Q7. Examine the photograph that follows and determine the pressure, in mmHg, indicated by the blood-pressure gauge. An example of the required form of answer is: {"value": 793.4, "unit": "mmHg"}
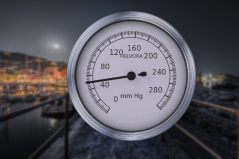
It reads {"value": 50, "unit": "mmHg"}
